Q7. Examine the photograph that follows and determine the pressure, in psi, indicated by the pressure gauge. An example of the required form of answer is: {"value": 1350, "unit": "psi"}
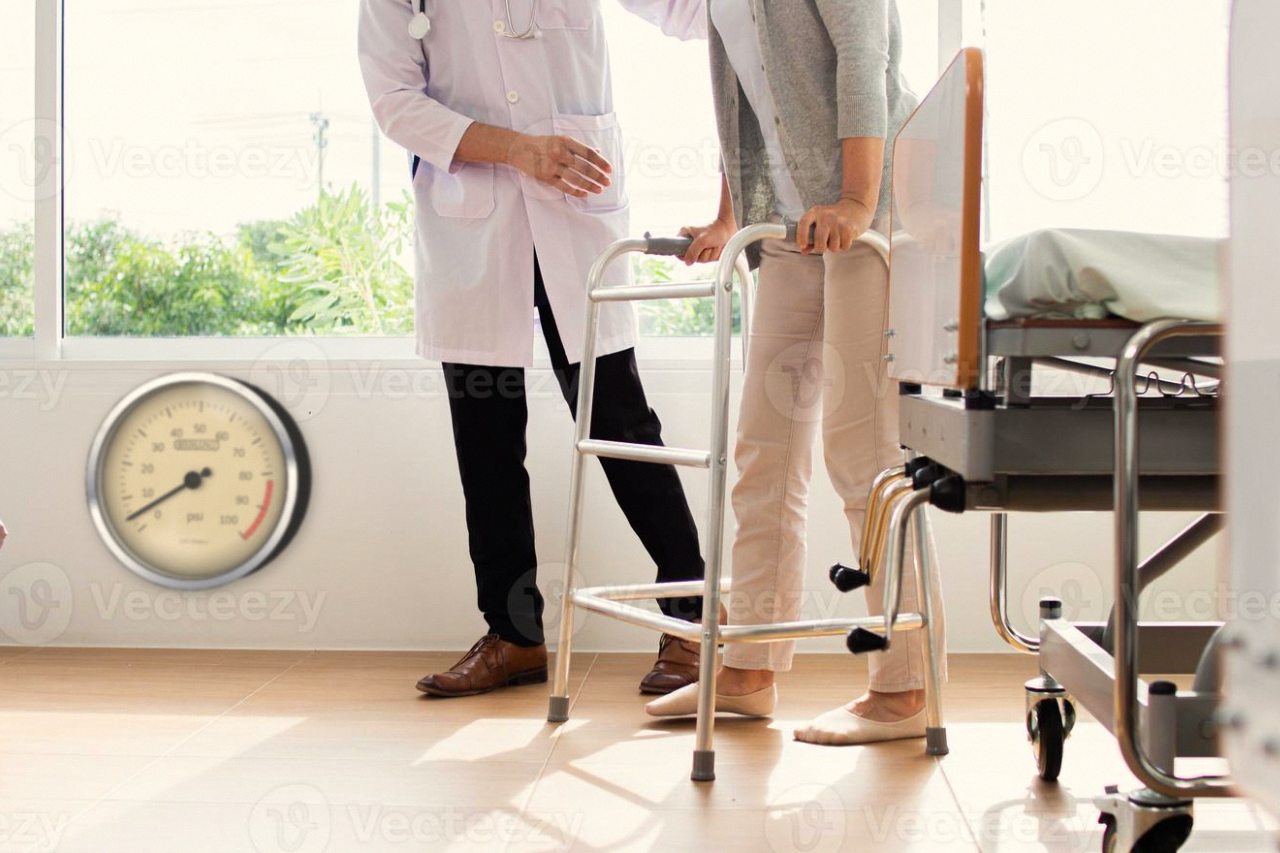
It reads {"value": 4, "unit": "psi"}
